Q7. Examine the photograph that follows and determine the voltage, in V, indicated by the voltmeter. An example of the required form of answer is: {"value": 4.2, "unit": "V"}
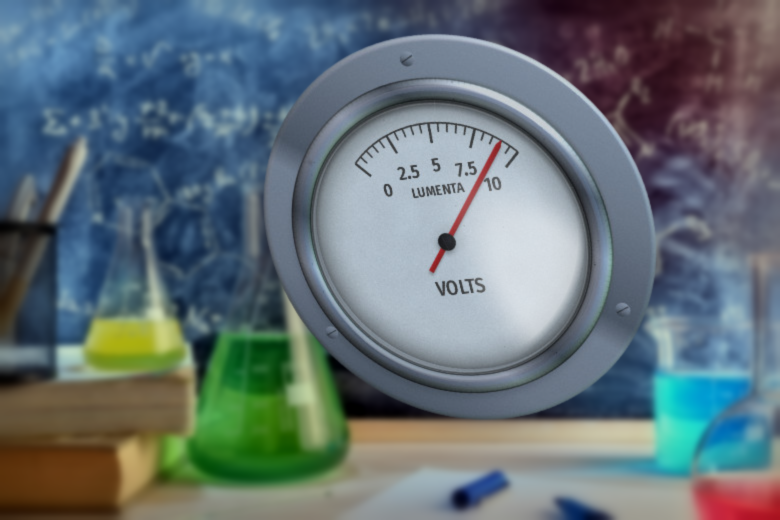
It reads {"value": 9, "unit": "V"}
